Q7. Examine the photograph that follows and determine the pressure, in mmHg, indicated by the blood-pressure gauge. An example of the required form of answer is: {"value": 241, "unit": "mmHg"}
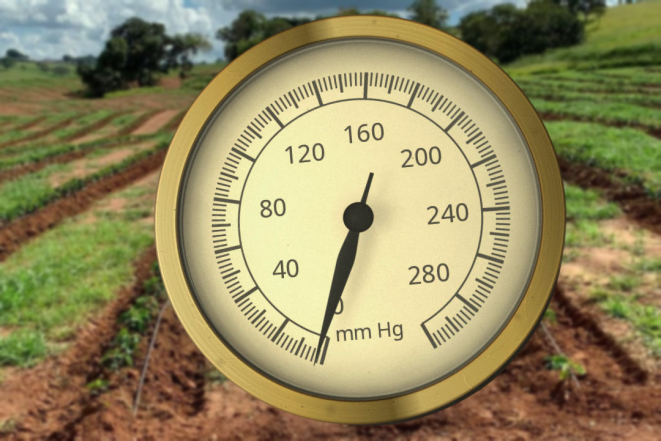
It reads {"value": 2, "unit": "mmHg"}
